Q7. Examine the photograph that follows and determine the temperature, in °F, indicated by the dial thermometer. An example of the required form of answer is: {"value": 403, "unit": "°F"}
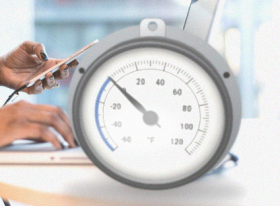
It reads {"value": 0, "unit": "°F"}
